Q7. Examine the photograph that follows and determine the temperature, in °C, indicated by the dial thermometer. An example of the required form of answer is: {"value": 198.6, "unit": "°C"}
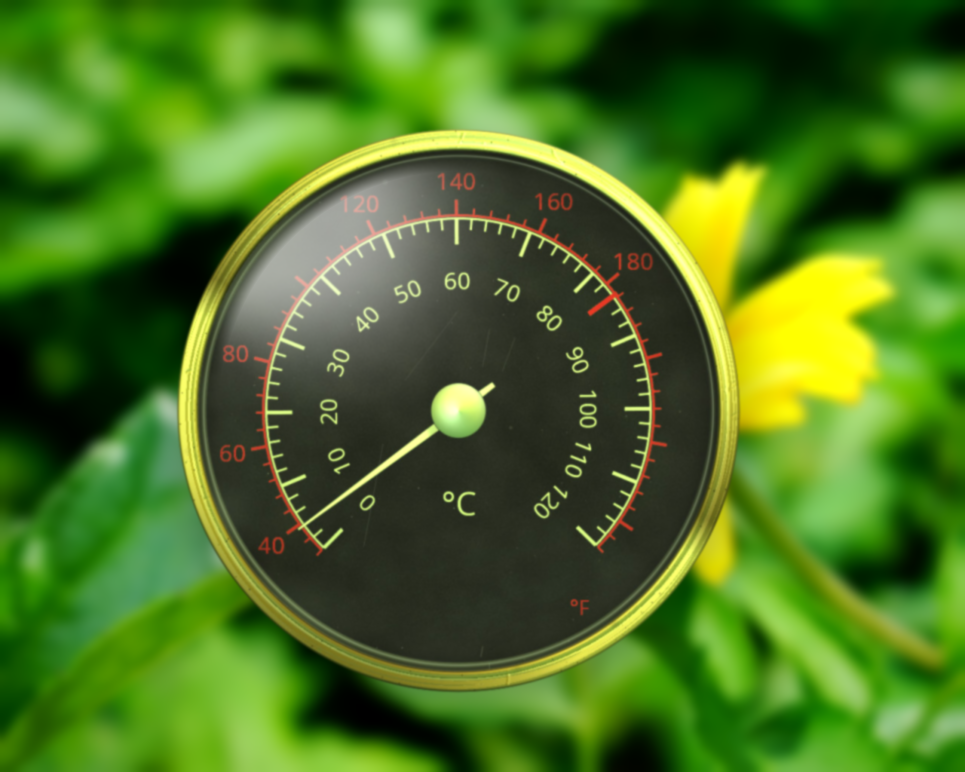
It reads {"value": 4, "unit": "°C"}
